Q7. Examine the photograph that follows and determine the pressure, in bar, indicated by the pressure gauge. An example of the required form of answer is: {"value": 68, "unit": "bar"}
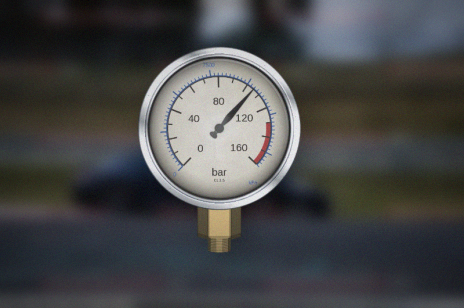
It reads {"value": 105, "unit": "bar"}
